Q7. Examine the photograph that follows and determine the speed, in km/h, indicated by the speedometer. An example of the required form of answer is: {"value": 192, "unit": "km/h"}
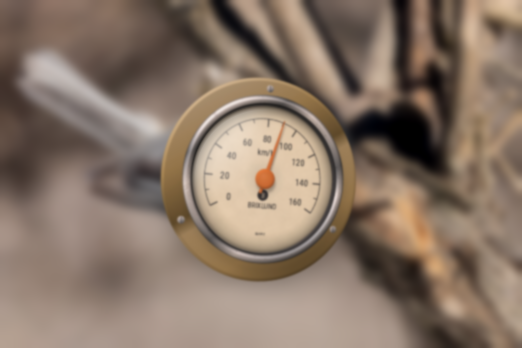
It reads {"value": 90, "unit": "km/h"}
